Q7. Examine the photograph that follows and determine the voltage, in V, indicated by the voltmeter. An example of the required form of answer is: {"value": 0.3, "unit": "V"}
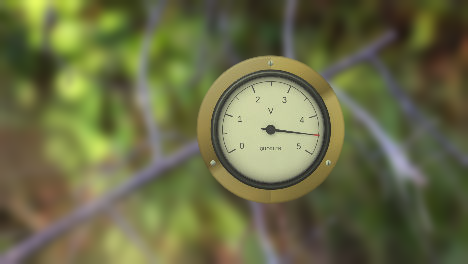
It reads {"value": 4.5, "unit": "V"}
